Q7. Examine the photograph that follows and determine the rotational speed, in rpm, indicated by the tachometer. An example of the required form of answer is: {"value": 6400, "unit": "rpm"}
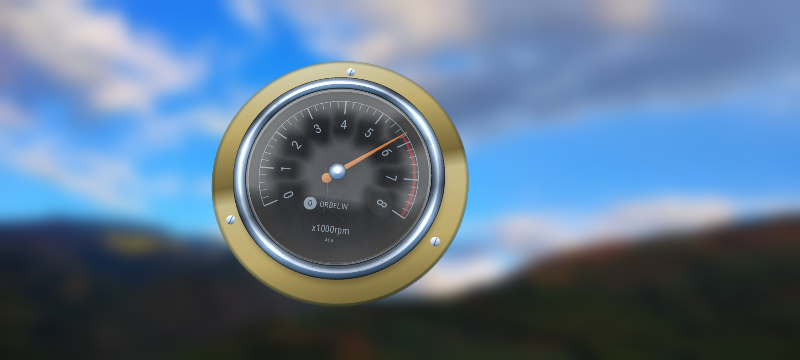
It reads {"value": 5800, "unit": "rpm"}
